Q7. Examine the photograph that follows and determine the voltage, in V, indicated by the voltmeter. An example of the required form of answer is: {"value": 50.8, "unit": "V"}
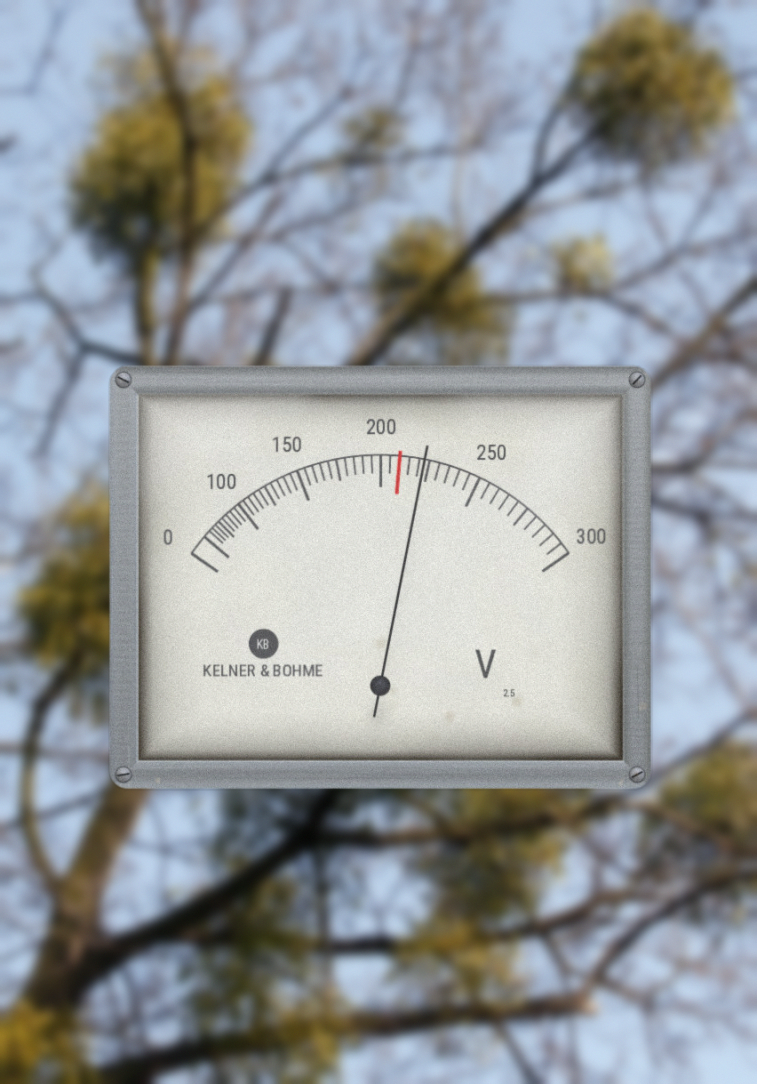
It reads {"value": 222.5, "unit": "V"}
